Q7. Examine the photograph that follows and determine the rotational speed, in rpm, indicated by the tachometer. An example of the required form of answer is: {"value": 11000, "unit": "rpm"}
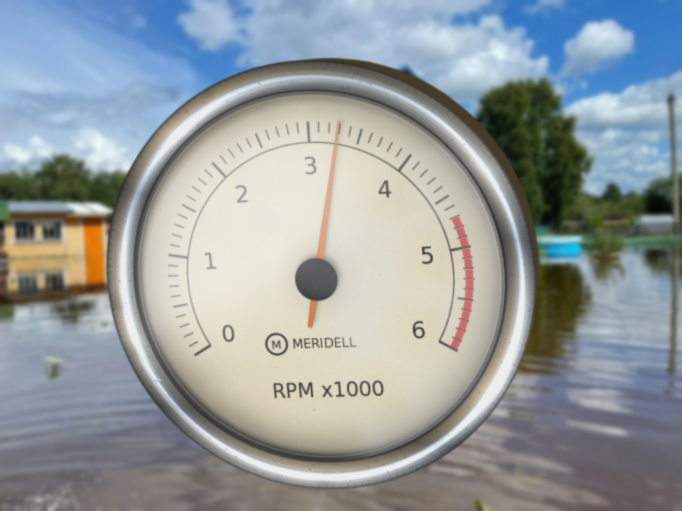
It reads {"value": 3300, "unit": "rpm"}
